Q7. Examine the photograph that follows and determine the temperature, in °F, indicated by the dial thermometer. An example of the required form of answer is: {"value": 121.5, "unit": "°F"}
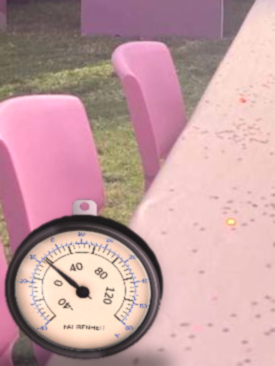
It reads {"value": 20, "unit": "°F"}
